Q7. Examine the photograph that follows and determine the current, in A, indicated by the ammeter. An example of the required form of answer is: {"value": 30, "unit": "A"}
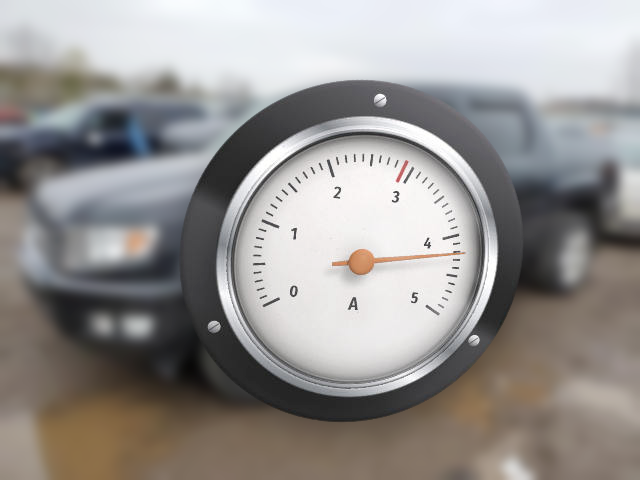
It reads {"value": 4.2, "unit": "A"}
